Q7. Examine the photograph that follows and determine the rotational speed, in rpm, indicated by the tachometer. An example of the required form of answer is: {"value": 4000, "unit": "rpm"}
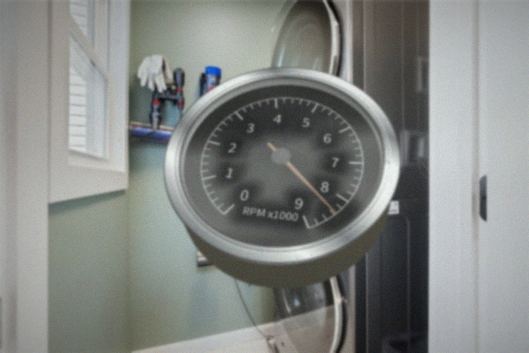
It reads {"value": 8400, "unit": "rpm"}
